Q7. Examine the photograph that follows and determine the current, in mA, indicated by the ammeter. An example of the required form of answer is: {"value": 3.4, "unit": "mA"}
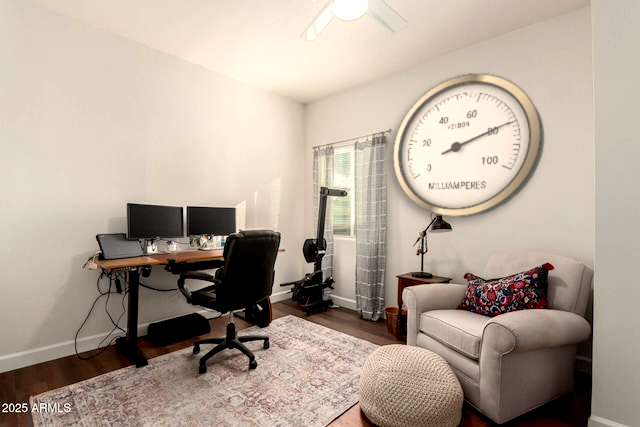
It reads {"value": 80, "unit": "mA"}
